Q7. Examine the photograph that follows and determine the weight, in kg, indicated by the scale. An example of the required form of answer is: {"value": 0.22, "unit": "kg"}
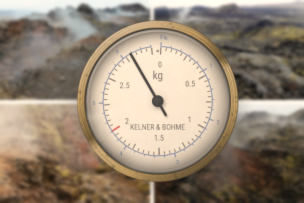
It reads {"value": 2.8, "unit": "kg"}
